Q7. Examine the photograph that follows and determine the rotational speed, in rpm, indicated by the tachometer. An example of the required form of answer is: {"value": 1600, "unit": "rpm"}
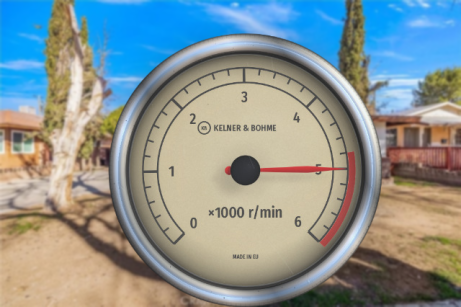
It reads {"value": 5000, "unit": "rpm"}
